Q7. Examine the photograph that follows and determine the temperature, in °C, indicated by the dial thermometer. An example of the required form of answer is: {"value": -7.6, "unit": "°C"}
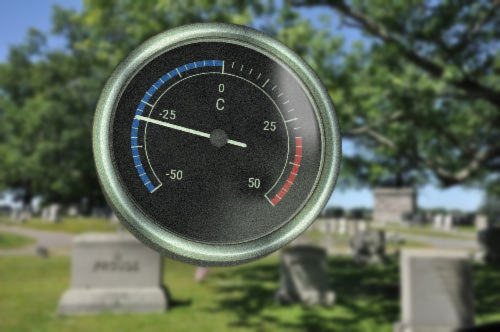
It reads {"value": -30, "unit": "°C"}
